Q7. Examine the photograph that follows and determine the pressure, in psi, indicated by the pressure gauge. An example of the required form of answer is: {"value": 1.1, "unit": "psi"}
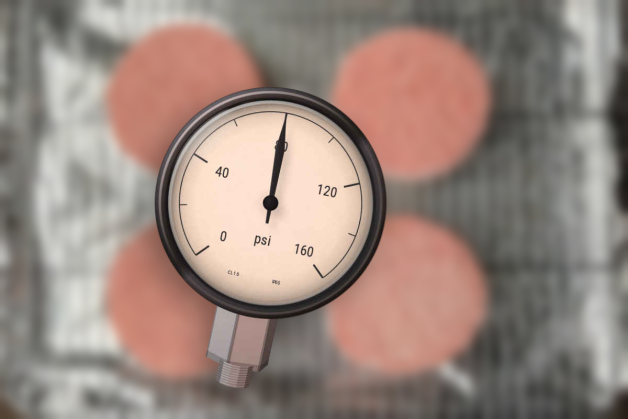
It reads {"value": 80, "unit": "psi"}
